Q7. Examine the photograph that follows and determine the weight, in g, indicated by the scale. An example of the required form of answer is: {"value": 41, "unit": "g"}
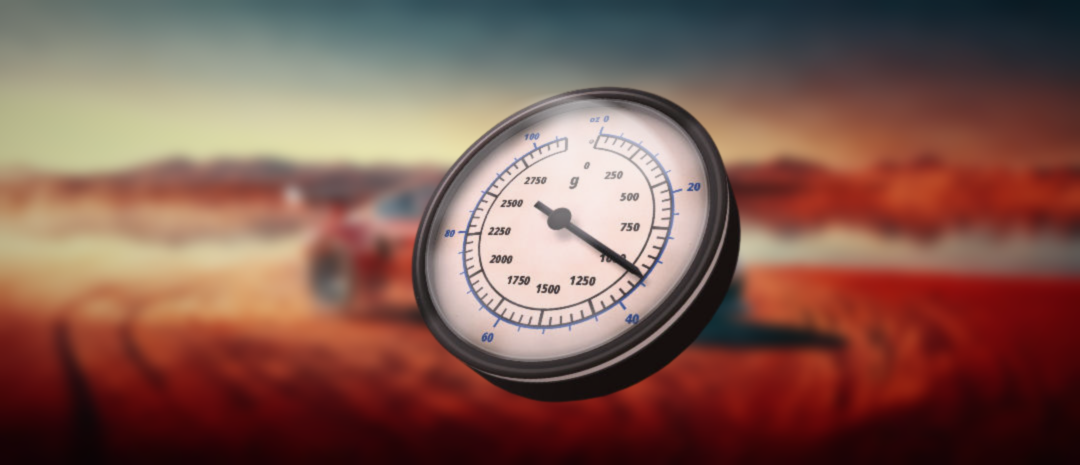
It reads {"value": 1000, "unit": "g"}
